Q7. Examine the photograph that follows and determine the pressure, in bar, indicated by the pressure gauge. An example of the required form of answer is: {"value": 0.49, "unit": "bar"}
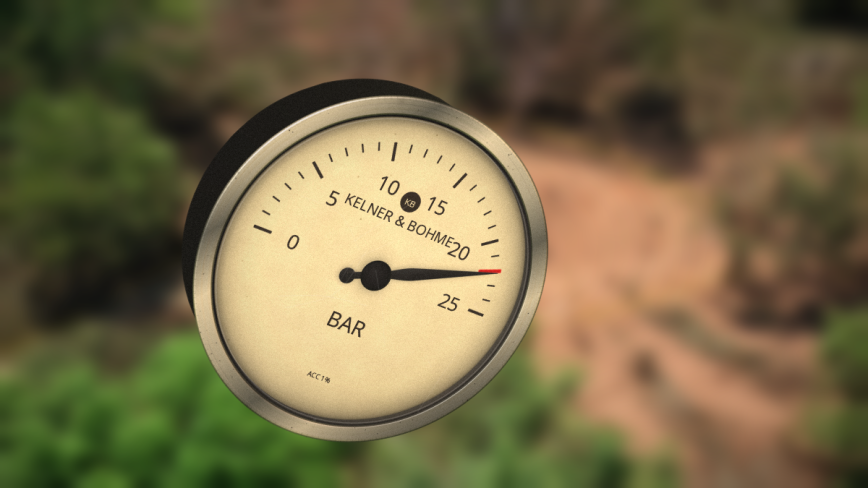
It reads {"value": 22, "unit": "bar"}
